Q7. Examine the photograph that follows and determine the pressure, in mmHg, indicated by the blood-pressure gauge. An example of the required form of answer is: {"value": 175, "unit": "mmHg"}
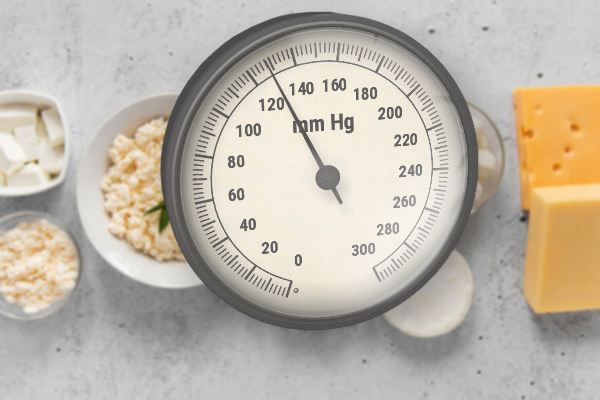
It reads {"value": 128, "unit": "mmHg"}
